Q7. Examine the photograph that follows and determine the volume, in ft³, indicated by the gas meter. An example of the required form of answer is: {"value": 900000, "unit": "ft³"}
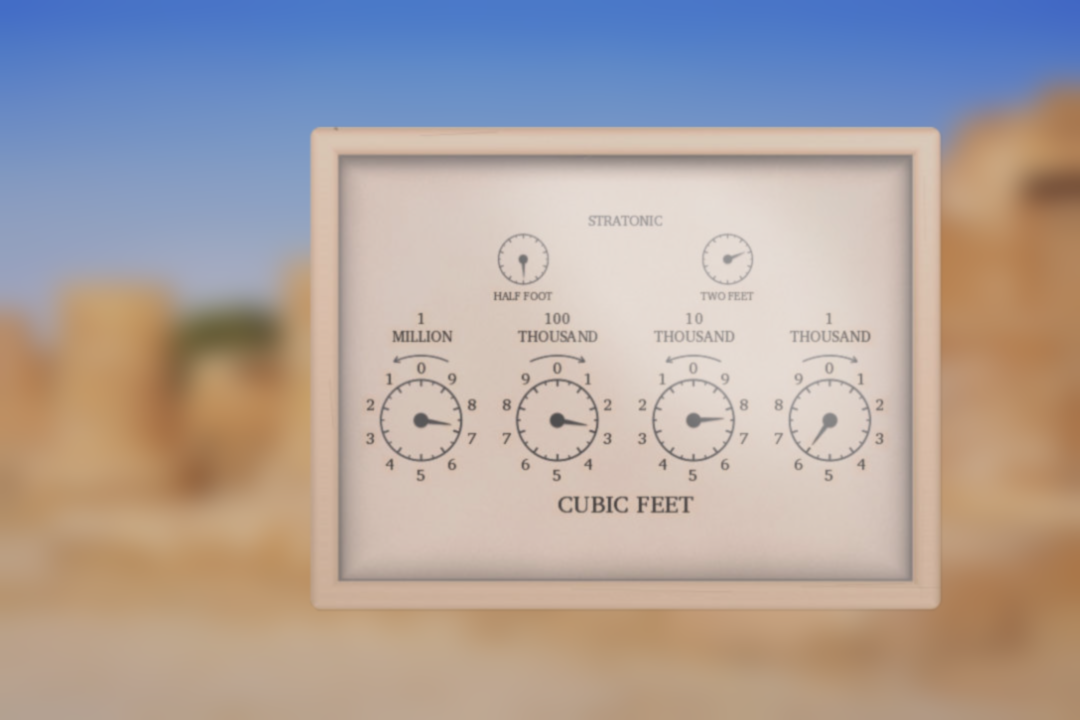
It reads {"value": 727600, "unit": "ft³"}
